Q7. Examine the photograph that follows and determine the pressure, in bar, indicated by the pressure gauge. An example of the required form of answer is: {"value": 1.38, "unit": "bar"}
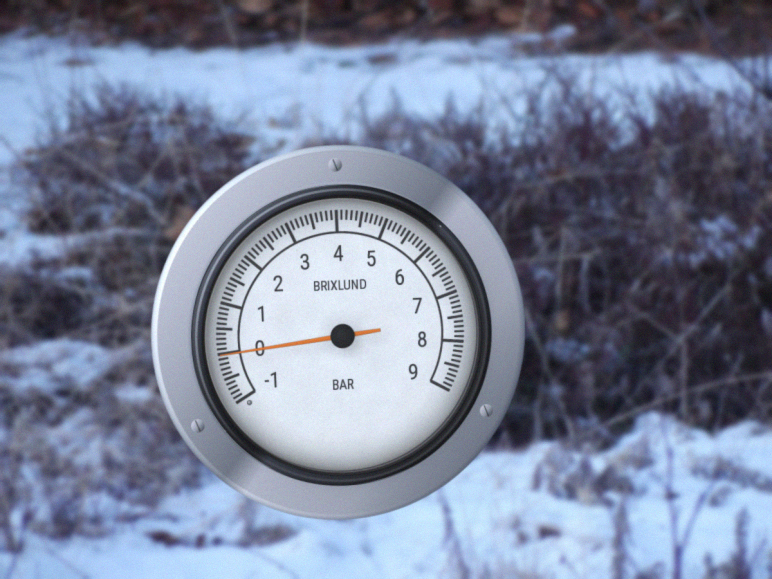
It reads {"value": 0, "unit": "bar"}
